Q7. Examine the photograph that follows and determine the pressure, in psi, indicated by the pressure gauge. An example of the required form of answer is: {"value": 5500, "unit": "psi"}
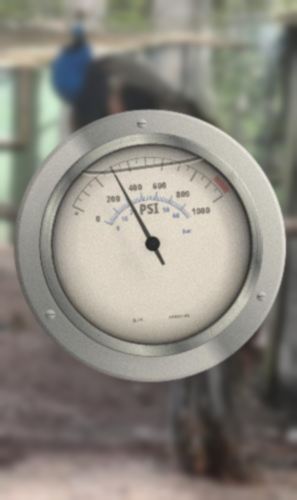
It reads {"value": 300, "unit": "psi"}
